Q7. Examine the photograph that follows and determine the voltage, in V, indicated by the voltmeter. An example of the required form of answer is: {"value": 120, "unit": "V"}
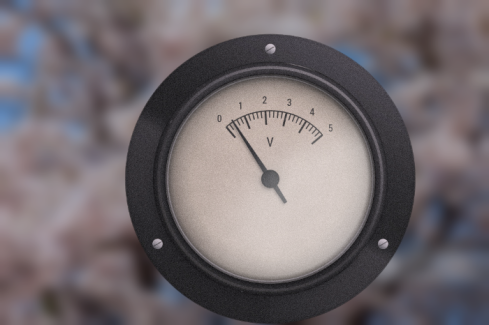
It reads {"value": 0.4, "unit": "V"}
